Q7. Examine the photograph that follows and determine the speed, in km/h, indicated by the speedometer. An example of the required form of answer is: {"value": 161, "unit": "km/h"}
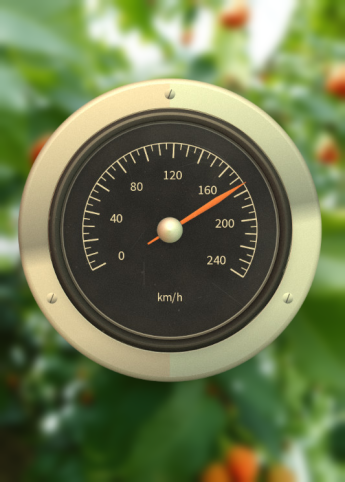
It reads {"value": 175, "unit": "km/h"}
